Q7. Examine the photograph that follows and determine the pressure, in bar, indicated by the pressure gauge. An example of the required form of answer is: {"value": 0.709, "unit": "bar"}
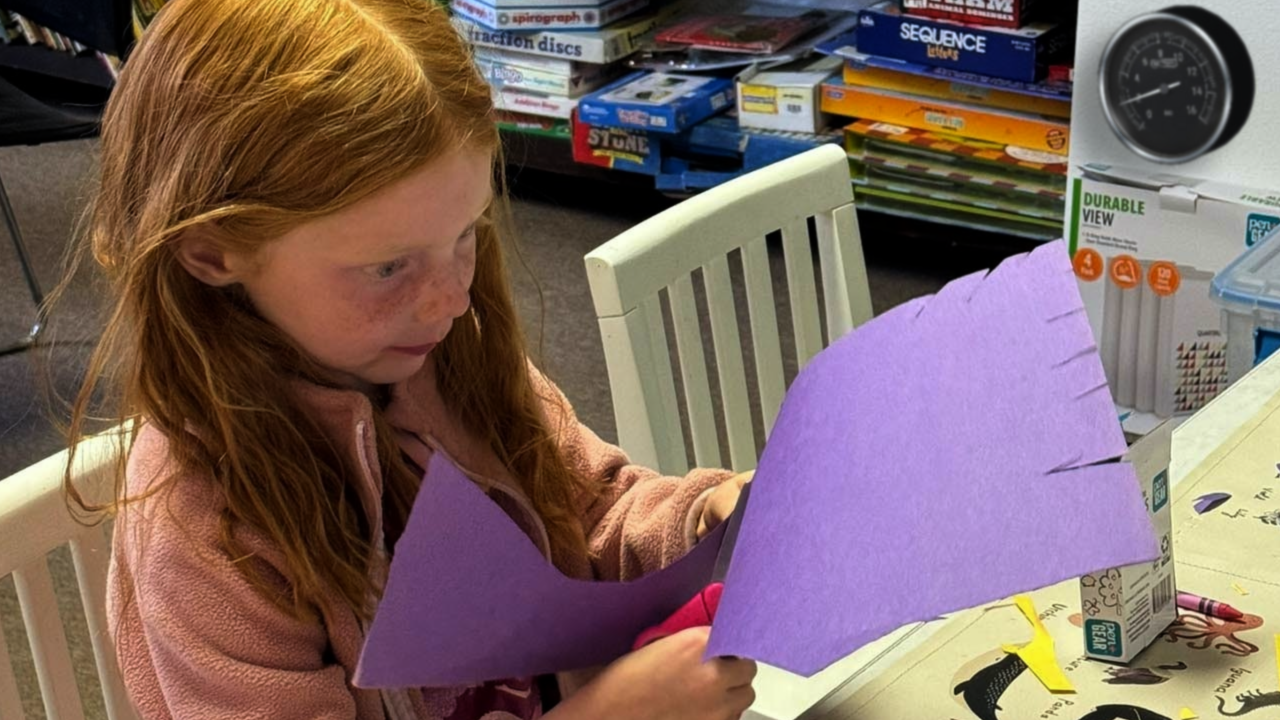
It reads {"value": 2, "unit": "bar"}
